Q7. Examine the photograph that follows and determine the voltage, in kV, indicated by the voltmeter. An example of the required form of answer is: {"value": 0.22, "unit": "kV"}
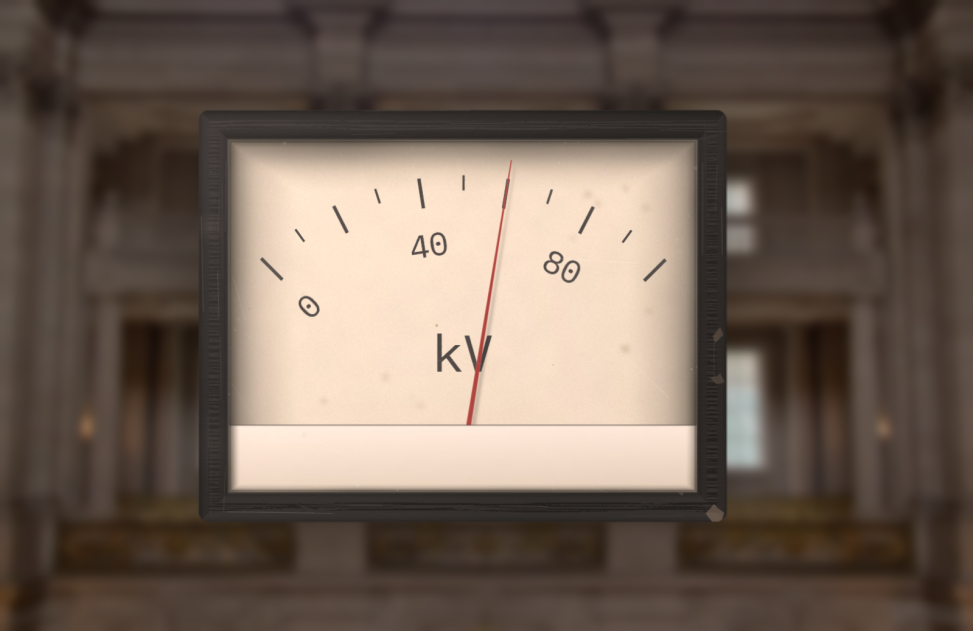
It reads {"value": 60, "unit": "kV"}
